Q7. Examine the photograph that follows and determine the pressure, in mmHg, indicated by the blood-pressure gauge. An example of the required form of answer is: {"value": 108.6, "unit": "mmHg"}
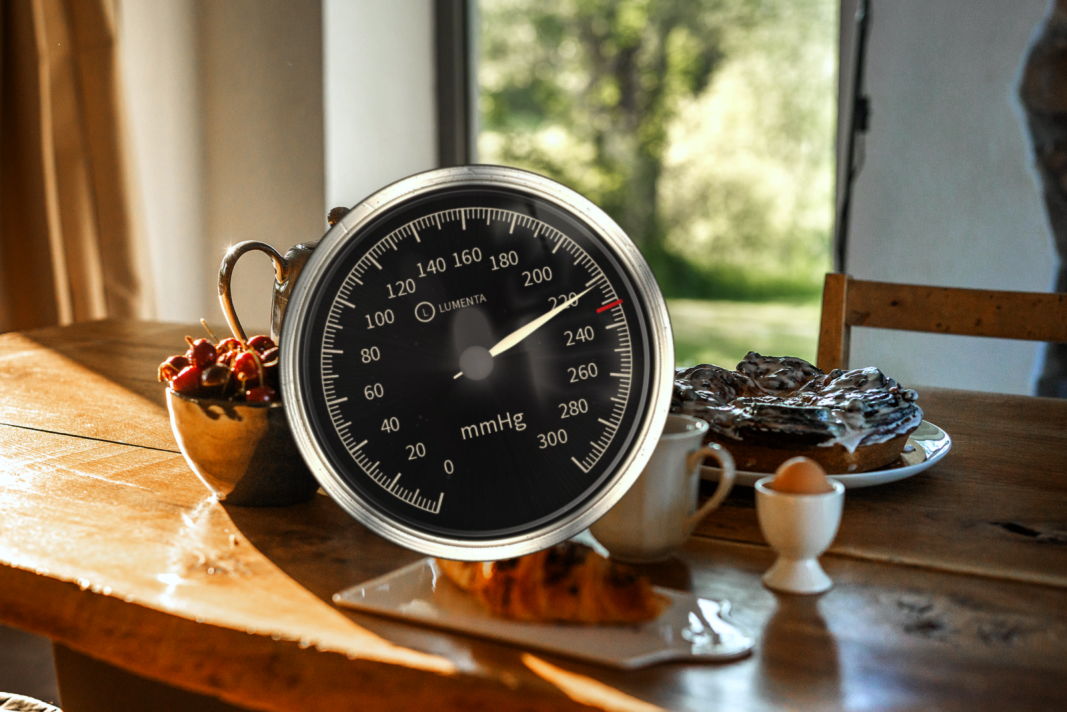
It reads {"value": 222, "unit": "mmHg"}
